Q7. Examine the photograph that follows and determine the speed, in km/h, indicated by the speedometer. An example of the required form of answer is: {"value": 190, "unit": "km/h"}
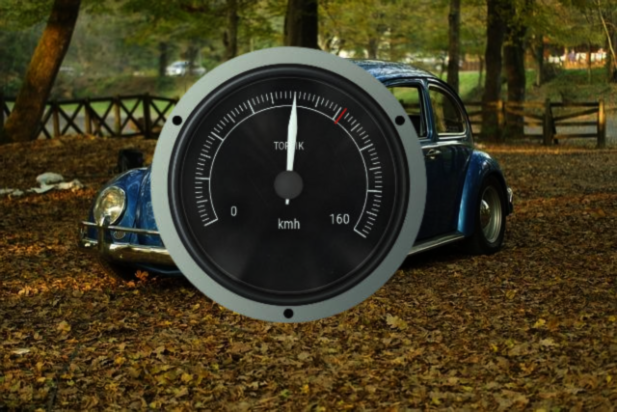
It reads {"value": 80, "unit": "km/h"}
